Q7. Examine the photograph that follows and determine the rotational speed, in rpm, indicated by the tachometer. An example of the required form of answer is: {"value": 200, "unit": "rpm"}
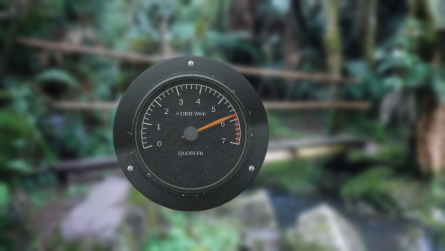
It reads {"value": 5800, "unit": "rpm"}
